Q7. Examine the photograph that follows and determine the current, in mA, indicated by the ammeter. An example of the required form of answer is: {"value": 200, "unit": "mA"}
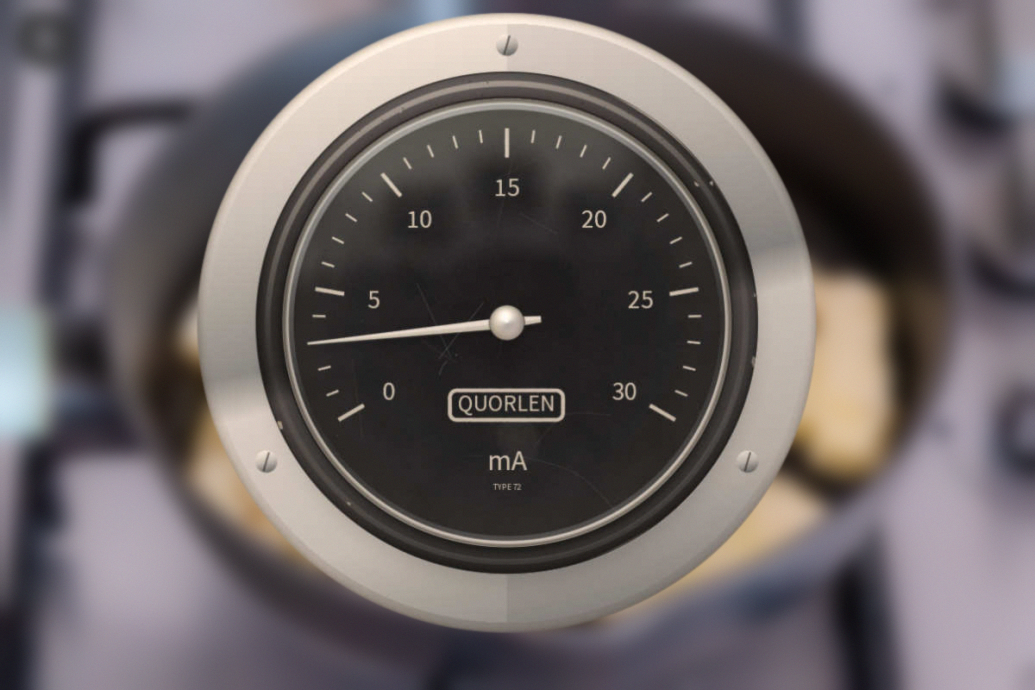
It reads {"value": 3, "unit": "mA"}
